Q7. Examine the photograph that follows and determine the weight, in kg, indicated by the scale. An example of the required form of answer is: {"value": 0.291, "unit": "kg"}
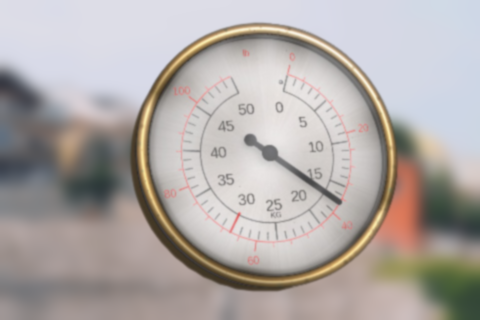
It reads {"value": 17, "unit": "kg"}
